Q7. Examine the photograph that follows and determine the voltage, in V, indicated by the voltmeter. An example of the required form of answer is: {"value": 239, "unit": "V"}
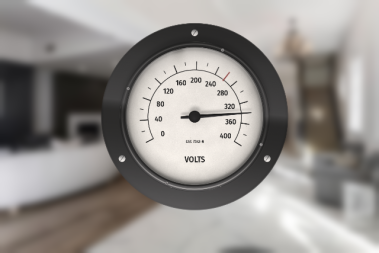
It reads {"value": 340, "unit": "V"}
